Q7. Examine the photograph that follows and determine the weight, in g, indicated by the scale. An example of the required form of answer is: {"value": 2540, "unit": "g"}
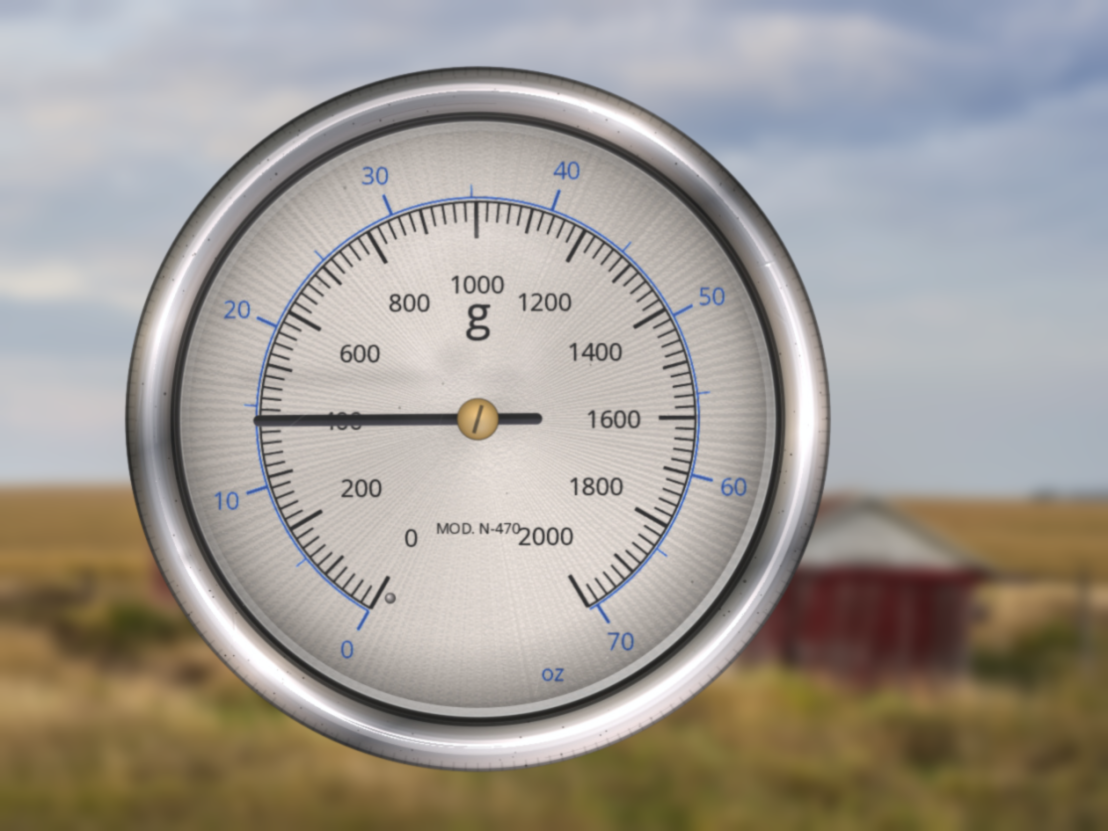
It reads {"value": 400, "unit": "g"}
